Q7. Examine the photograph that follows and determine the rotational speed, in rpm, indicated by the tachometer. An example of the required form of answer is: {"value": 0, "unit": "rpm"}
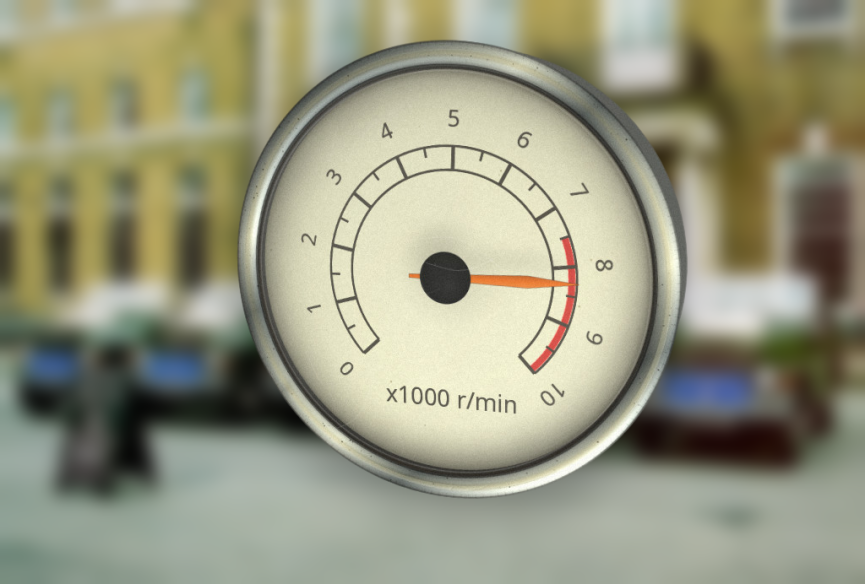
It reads {"value": 8250, "unit": "rpm"}
